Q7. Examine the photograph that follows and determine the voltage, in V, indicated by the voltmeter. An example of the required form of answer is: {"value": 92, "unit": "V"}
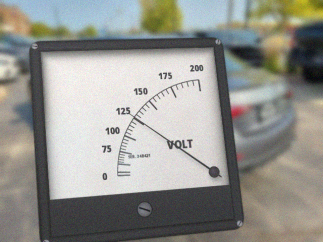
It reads {"value": 125, "unit": "V"}
